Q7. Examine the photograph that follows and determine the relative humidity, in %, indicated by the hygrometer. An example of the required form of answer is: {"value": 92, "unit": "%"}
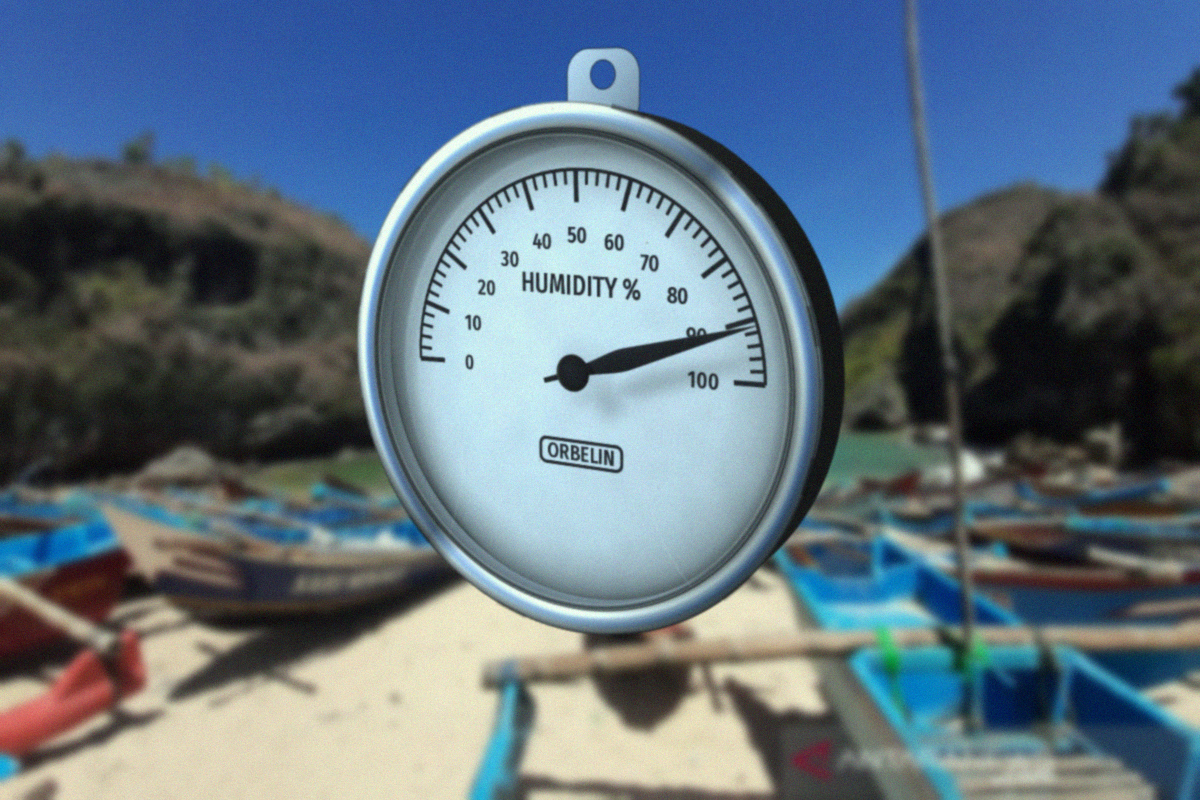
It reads {"value": 91, "unit": "%"}
